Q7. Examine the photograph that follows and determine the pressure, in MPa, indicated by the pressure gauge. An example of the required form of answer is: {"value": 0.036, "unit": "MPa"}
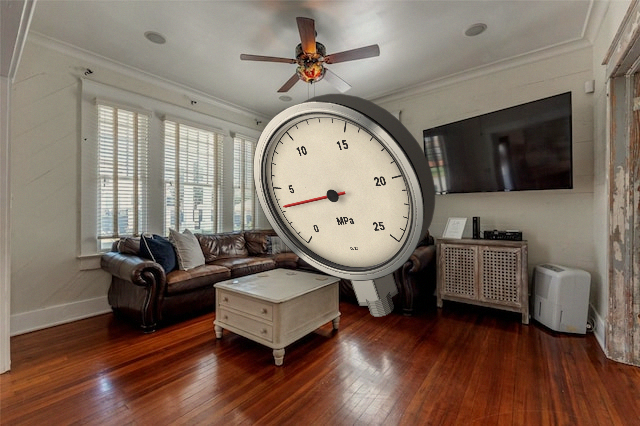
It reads {"value": 3.5, "unit": "MPa"}
